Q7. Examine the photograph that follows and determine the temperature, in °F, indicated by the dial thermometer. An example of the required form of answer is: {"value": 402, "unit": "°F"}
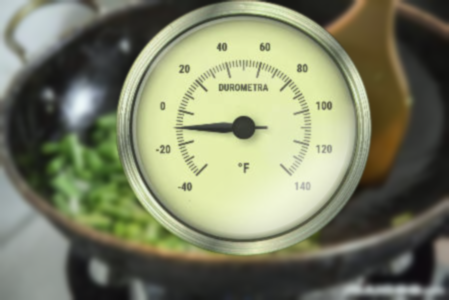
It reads {"value": -10, "unit": "°F"}
